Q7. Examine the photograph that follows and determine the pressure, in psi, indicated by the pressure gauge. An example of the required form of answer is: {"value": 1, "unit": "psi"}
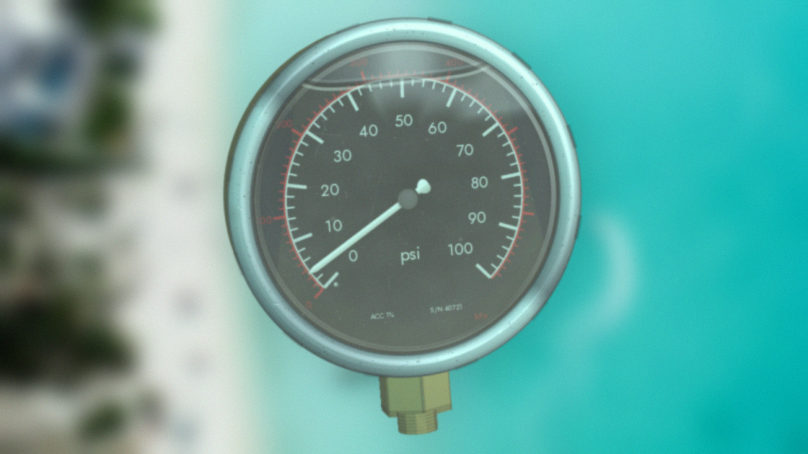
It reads {"value": 4, "unit": "psi"}
